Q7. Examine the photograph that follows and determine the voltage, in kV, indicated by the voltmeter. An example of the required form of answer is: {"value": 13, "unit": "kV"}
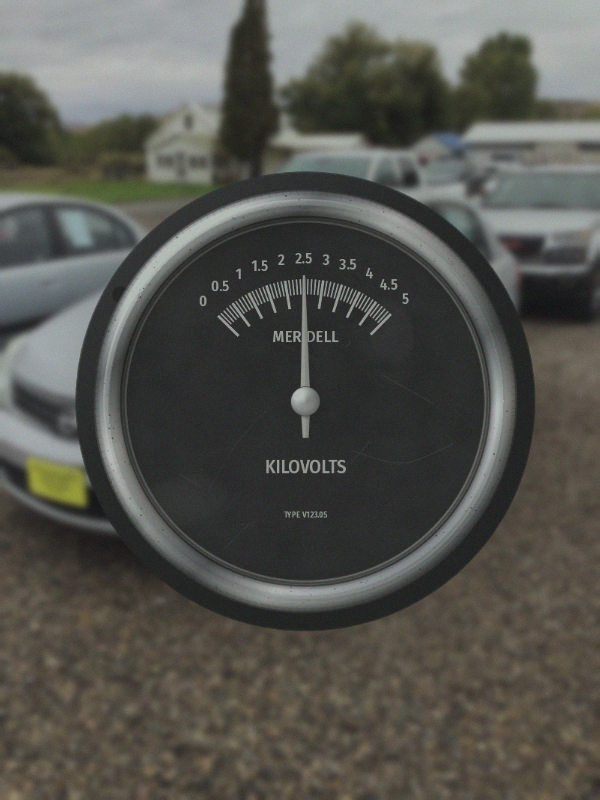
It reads {"value": 2.5, "unit": "kV"}
